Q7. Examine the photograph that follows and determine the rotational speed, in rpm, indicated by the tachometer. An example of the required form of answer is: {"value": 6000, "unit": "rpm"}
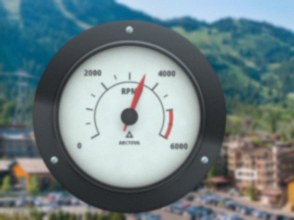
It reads {"value": 3500, "unit": "rpm"}
